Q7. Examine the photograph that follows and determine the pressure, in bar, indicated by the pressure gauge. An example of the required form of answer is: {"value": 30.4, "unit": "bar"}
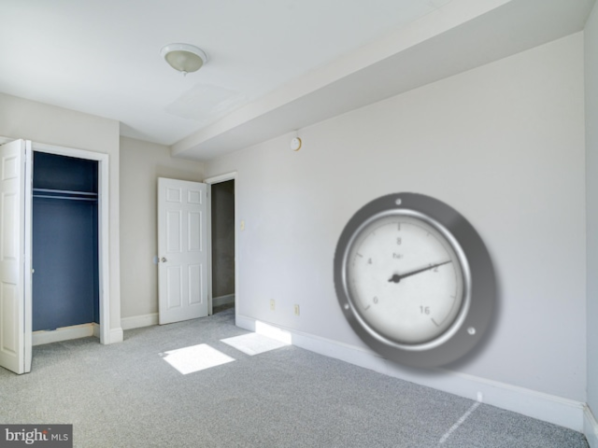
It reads {"value": 12, "unit": "bar"}
